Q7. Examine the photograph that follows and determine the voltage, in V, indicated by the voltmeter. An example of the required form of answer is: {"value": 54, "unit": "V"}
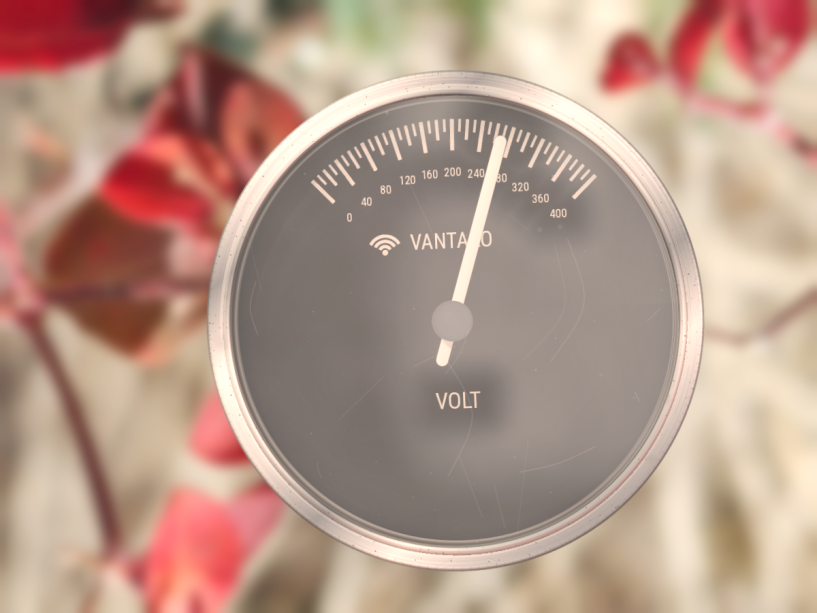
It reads {"value": 270, "unit": "V"}
